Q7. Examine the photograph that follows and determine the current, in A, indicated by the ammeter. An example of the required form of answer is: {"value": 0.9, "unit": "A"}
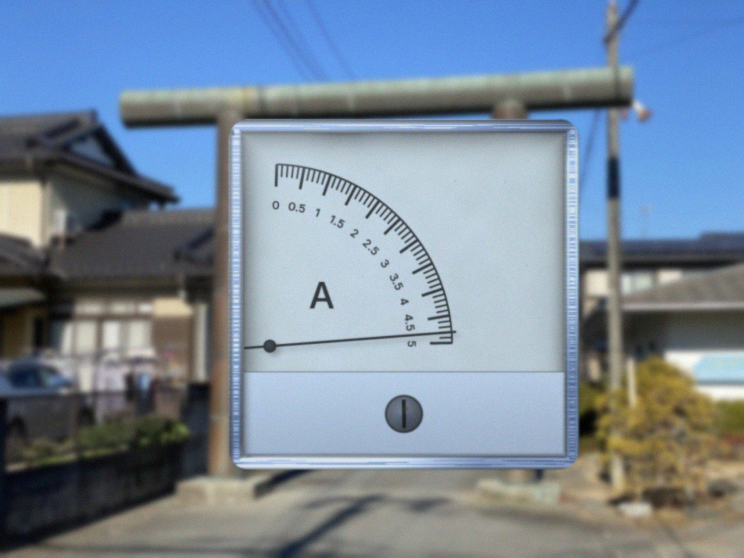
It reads {"value": 4.8, "unit": "A"}
